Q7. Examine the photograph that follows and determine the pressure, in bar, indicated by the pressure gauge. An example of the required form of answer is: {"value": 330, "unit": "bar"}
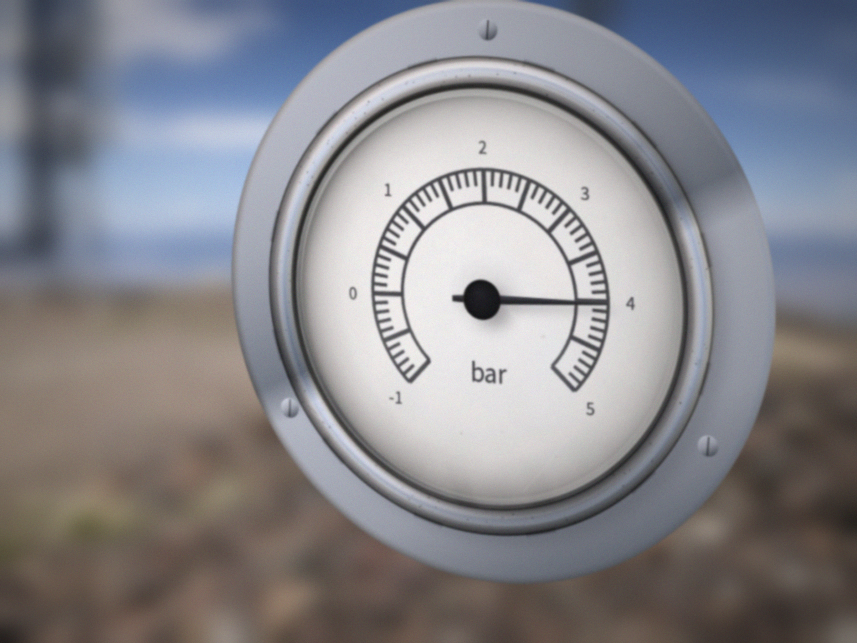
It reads {"value": 4, "unit": "bar"}
